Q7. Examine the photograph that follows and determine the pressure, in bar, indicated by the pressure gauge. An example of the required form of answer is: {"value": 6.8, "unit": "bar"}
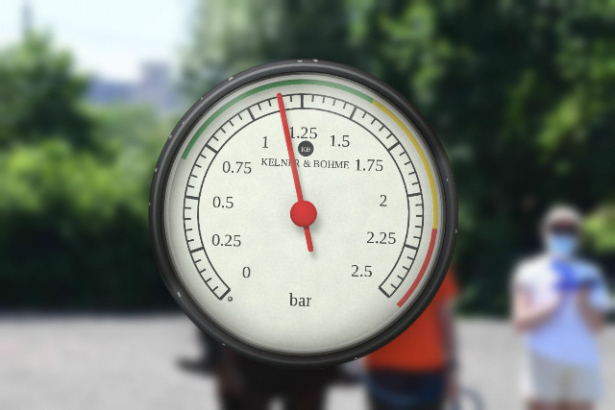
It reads {"value": 1.15, "unit": "bar"}
